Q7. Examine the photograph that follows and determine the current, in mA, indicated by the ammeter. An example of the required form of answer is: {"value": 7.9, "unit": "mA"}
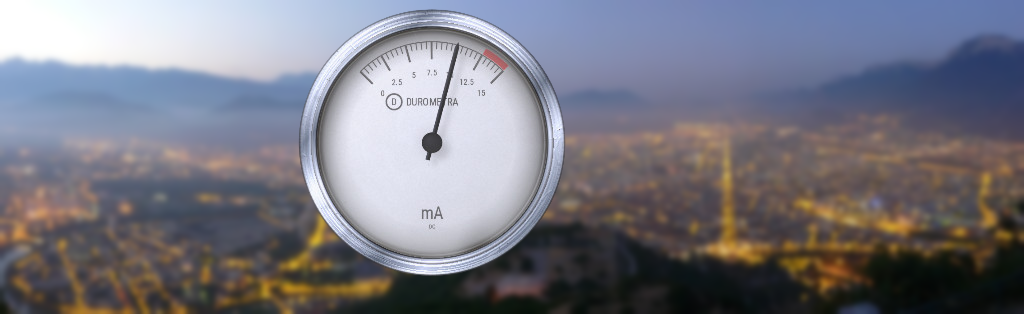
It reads {"value": 10, "unit": "mA"}
